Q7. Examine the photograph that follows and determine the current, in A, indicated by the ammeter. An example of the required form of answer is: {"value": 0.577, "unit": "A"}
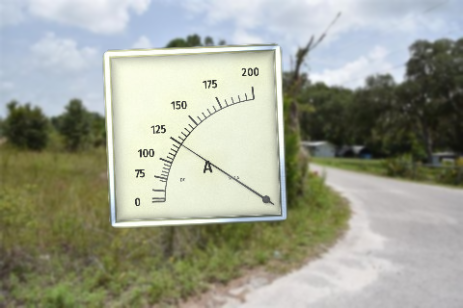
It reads {"value": 125, "unit": "A"}
